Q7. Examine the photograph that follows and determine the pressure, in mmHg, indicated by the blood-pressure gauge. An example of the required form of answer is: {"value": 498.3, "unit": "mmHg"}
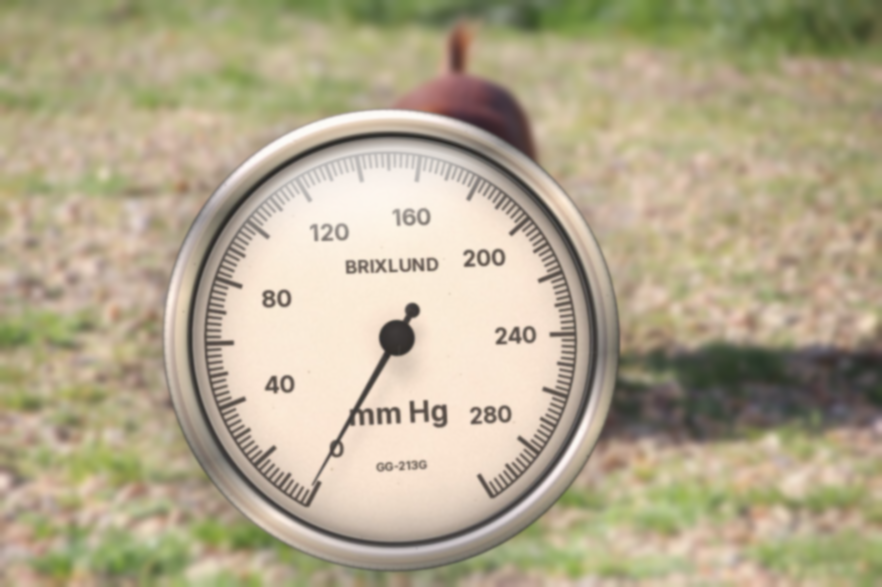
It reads {"value": 2, "unit": "mmHg"}
